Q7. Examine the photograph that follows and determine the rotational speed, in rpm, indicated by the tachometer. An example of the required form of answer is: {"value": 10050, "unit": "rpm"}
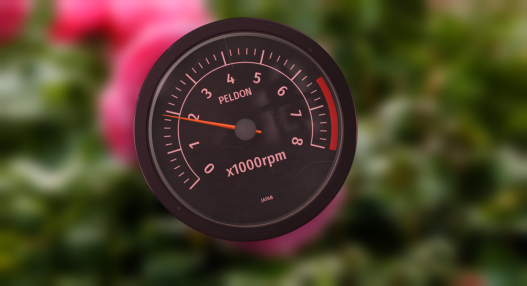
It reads {"value": 1900, "unit": "rpm"}
